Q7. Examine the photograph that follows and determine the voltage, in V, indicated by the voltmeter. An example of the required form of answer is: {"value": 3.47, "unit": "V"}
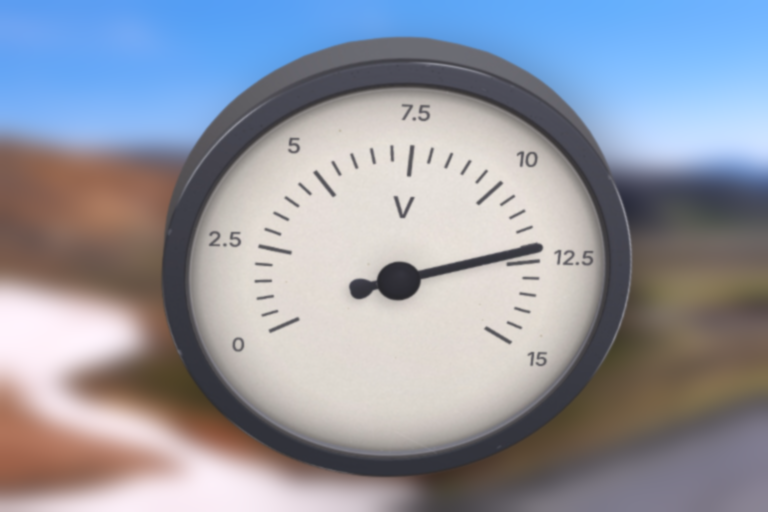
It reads {"value": 12, "unit": "V"}
